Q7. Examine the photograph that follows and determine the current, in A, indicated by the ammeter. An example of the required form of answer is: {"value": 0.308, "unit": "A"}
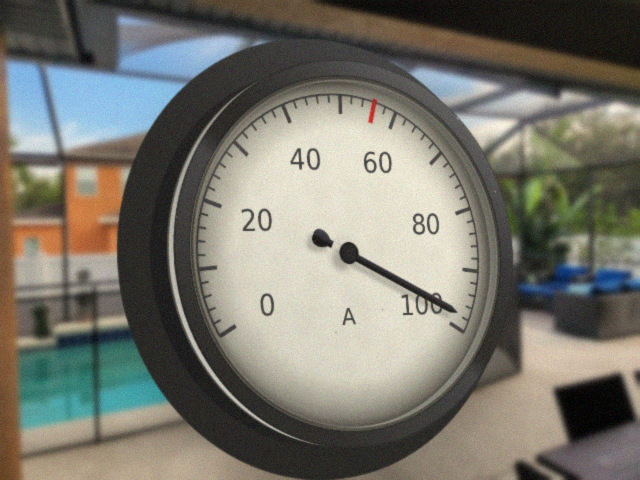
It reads {"value": 98, "unit": "A"}
